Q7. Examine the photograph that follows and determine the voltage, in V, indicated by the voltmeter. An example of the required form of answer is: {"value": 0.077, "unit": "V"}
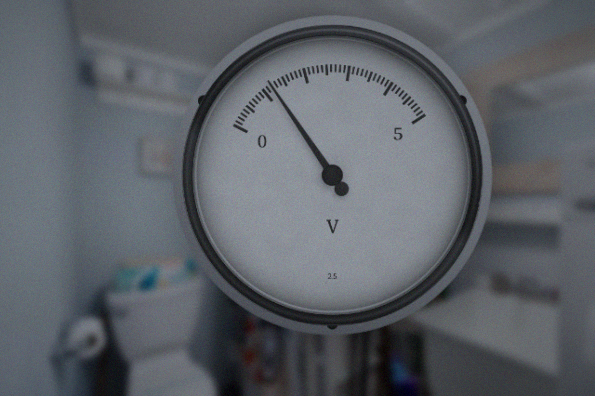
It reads {"value": 1.2, "unit": "V"}
